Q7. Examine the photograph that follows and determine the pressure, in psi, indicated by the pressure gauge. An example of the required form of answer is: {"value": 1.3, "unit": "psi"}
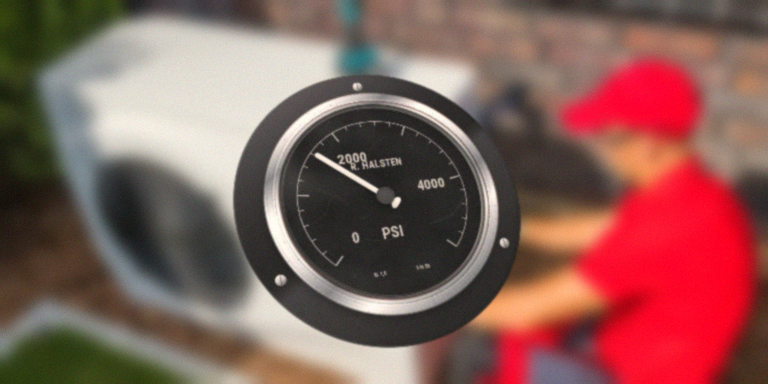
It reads {"value": 1600, "unit": "psi"}
